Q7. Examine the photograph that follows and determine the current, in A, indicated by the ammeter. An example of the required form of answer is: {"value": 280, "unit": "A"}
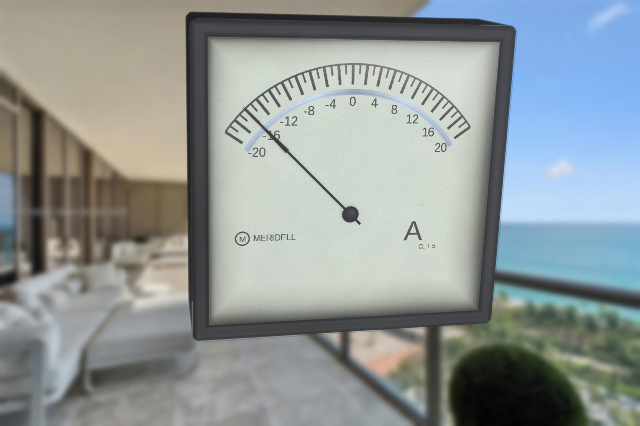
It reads {"value": -16, "unit": "A"}
